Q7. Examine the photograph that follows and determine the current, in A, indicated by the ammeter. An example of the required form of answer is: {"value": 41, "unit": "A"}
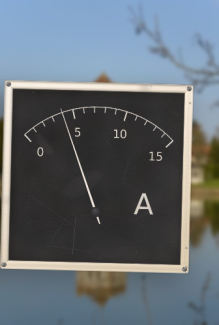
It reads {"value": 4, "unit": "A"}
